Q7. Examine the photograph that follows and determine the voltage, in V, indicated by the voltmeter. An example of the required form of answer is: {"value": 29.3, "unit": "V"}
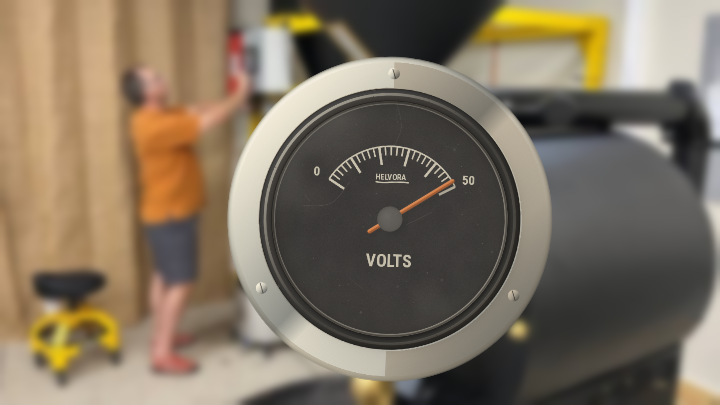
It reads {"value": 48, "unit": "V"}
